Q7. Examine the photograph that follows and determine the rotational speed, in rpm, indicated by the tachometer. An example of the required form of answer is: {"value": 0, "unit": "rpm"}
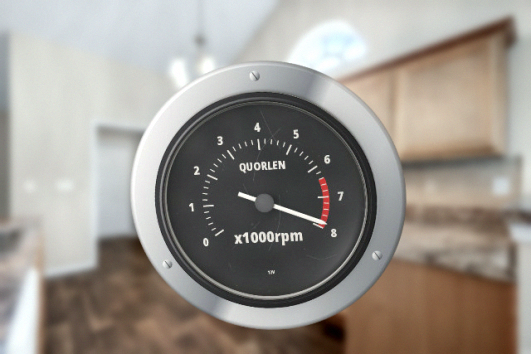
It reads {"value": 7800, "unit": "rpm"}
